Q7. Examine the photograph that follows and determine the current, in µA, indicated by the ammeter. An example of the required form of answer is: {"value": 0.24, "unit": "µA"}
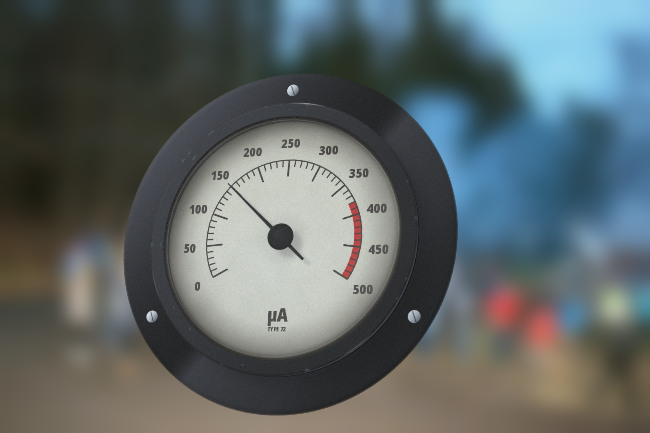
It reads {"value": 150, "unit": "µA"}
